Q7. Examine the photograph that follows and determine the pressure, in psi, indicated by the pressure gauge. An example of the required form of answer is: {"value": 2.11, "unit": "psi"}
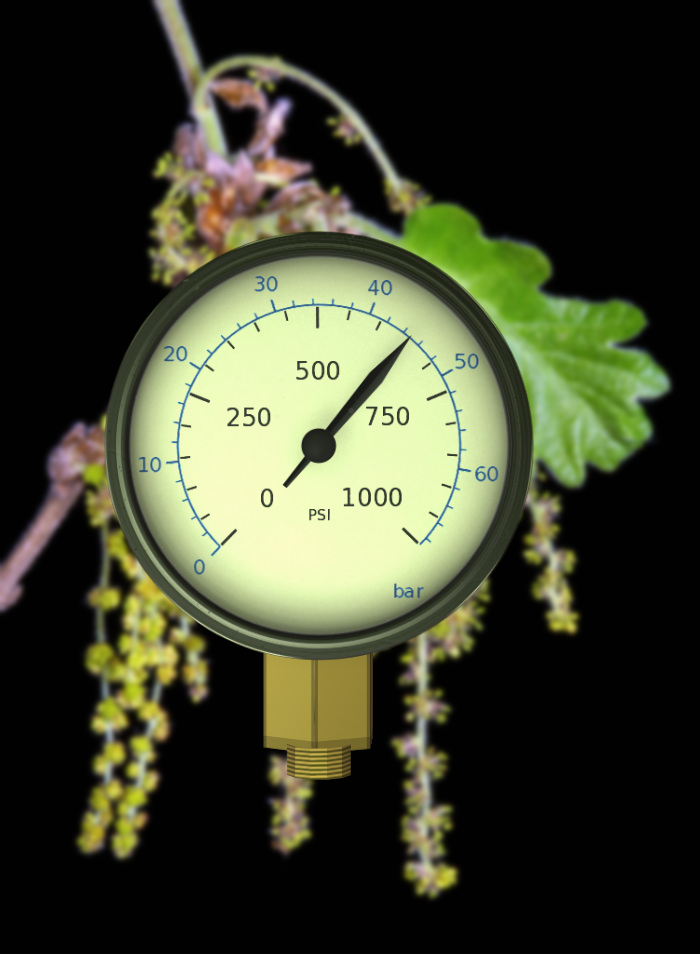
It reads {"value": 650, "unit": "psi"}
